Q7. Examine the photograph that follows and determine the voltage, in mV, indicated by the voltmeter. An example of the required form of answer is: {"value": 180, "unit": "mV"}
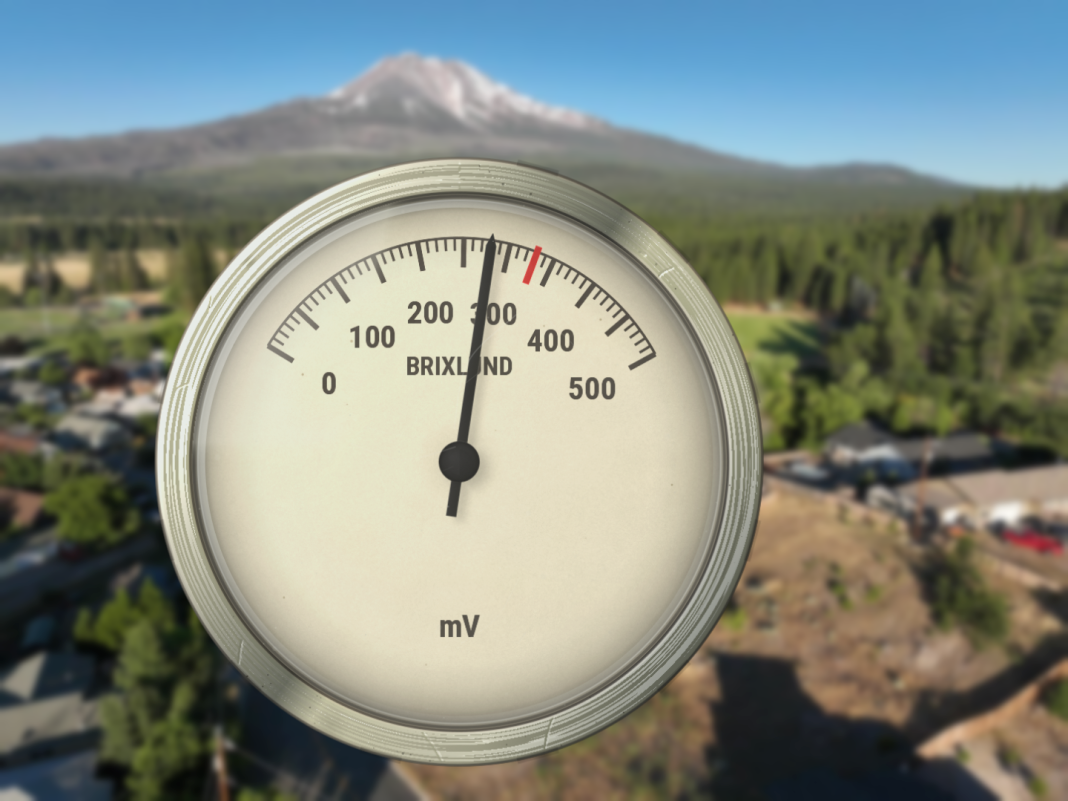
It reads {"value": 280, "unit": "mV"}
